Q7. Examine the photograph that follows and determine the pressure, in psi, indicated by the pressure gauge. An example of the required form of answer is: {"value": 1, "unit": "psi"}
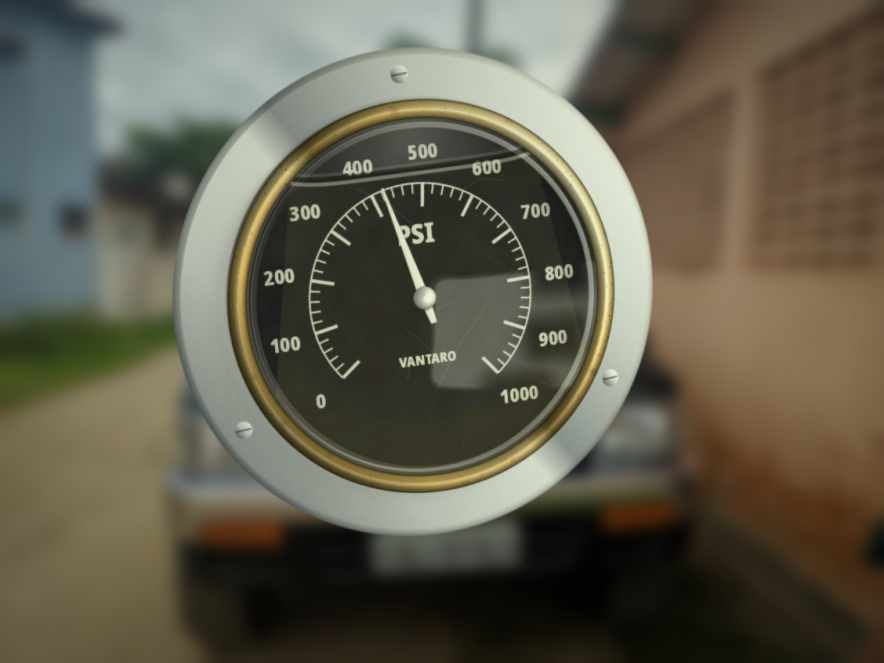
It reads {"value": 420, "unit": "psi"}
